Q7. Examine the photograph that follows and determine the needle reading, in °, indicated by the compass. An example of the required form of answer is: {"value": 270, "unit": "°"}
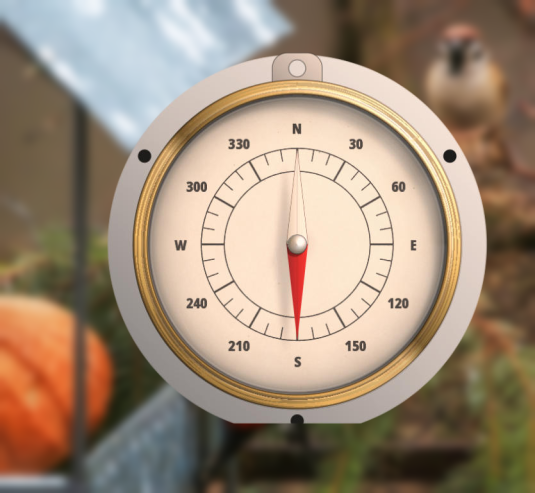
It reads {"value": 180, "unit": "°"}
